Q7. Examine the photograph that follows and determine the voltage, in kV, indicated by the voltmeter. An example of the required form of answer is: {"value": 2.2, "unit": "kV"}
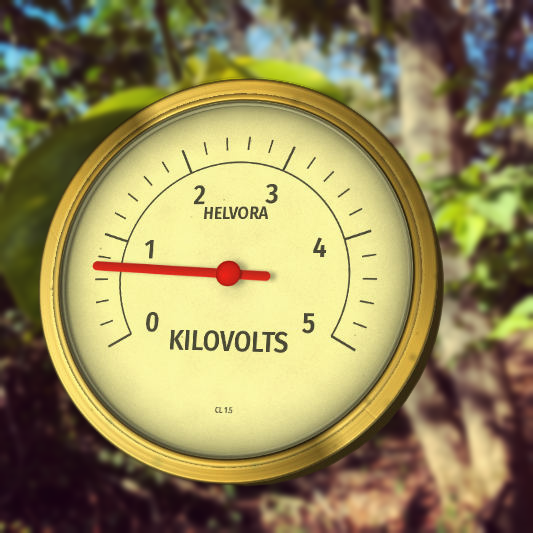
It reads {"value": 0.7, "unit": "kV"}
